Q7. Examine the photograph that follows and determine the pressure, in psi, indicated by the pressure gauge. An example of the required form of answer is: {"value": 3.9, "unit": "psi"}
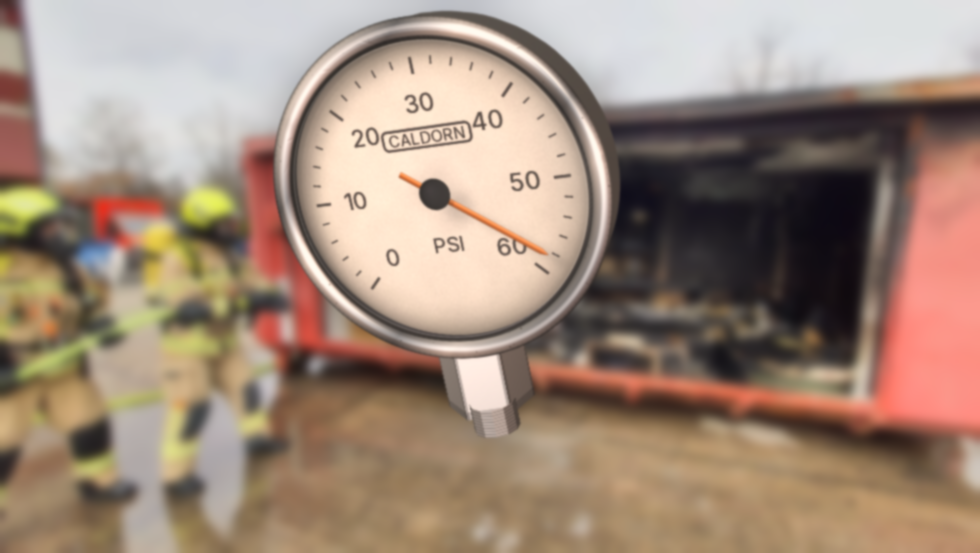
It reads {"value": 58, "unit": "psi"}
